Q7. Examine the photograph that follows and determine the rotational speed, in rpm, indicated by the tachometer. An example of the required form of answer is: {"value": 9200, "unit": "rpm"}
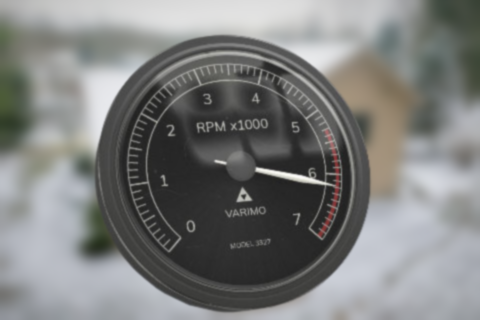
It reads {"value": 6200, "unit": "rpm"}
